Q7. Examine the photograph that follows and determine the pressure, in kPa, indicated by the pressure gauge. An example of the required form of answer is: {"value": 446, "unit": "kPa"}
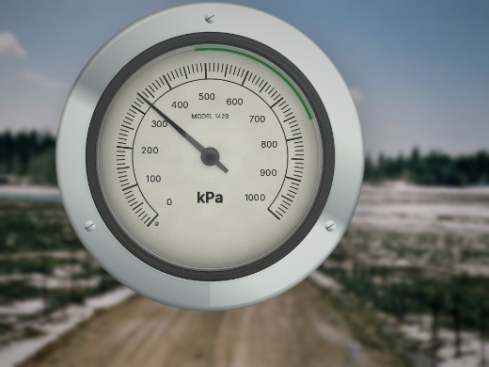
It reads {"value": 330, "unit": "kPa"}
